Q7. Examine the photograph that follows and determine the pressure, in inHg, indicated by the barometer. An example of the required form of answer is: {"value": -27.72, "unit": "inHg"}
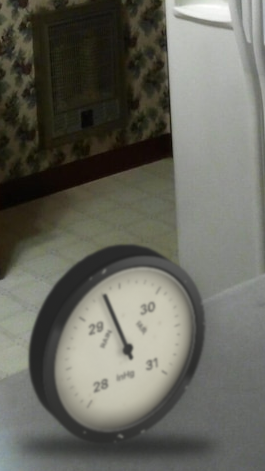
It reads {"value": 29.3, "unit": "inHg"}
